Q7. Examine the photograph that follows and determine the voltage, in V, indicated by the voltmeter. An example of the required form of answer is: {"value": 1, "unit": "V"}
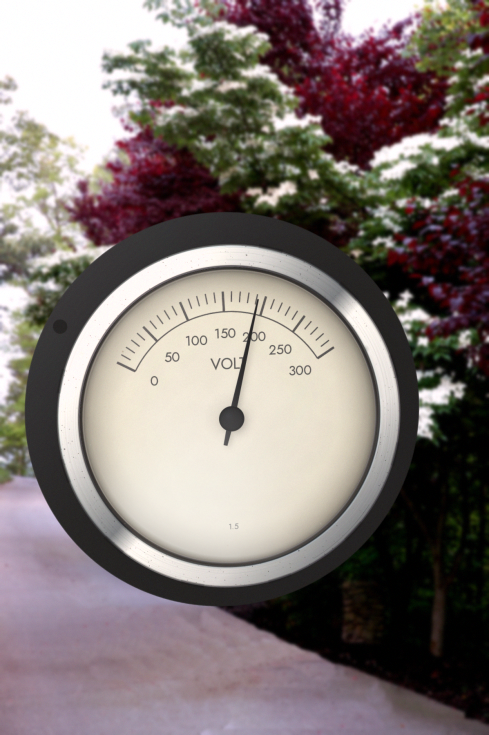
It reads {"value": 190, "unit": "V"}
